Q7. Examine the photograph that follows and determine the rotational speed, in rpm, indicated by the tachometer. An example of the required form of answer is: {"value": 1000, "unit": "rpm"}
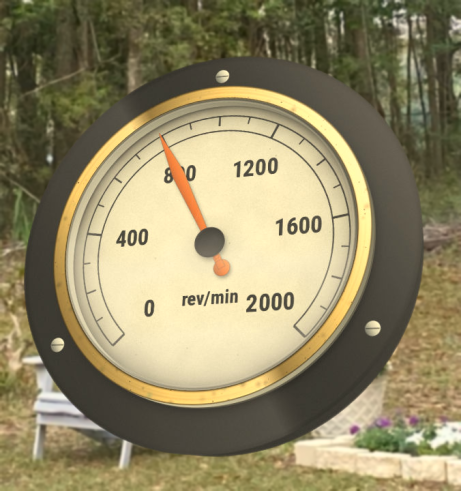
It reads {"value": 800, "unit": "rpm"}
